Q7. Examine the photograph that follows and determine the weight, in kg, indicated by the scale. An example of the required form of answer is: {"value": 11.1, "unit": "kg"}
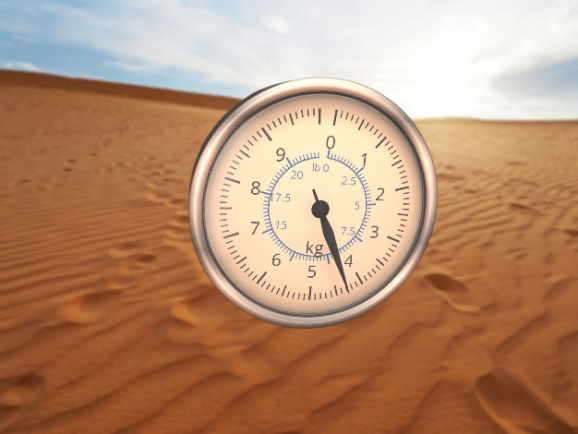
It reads {"value": 4.3, "unit": "kg"}
